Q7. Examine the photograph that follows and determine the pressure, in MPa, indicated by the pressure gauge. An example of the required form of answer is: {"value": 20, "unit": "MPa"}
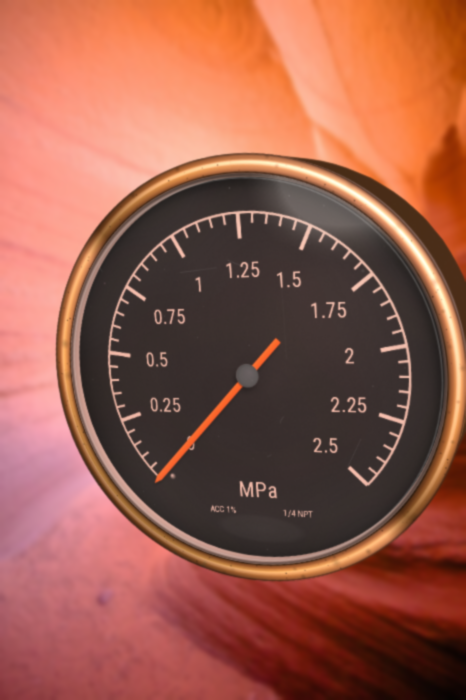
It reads {"value": 0, "unit": "MPa"}
